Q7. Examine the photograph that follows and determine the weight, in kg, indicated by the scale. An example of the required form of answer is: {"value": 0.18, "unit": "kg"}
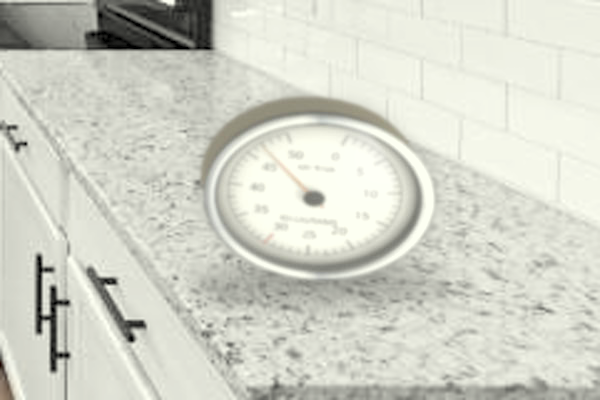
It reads {"value": 47, "unit": "kg"}
